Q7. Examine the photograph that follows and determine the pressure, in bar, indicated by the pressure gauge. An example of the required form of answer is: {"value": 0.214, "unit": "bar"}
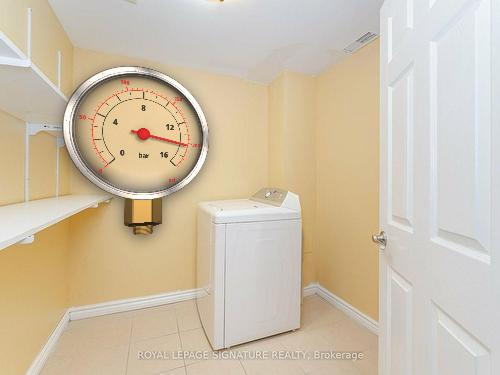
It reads {"value": 14, "unit": "bar"}
